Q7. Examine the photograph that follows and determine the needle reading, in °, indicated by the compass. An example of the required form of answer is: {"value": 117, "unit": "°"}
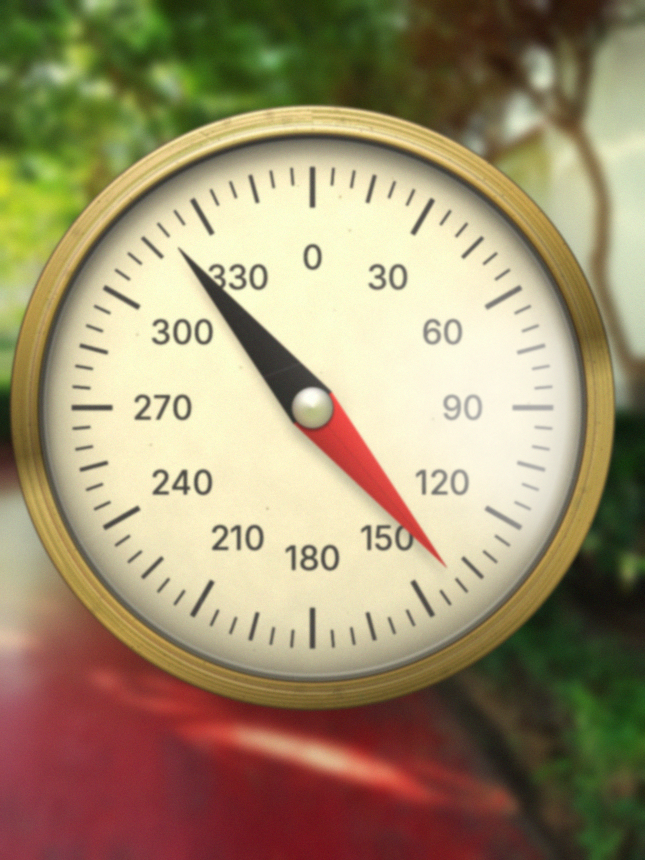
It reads {"value": 140, "unit": "°"}
